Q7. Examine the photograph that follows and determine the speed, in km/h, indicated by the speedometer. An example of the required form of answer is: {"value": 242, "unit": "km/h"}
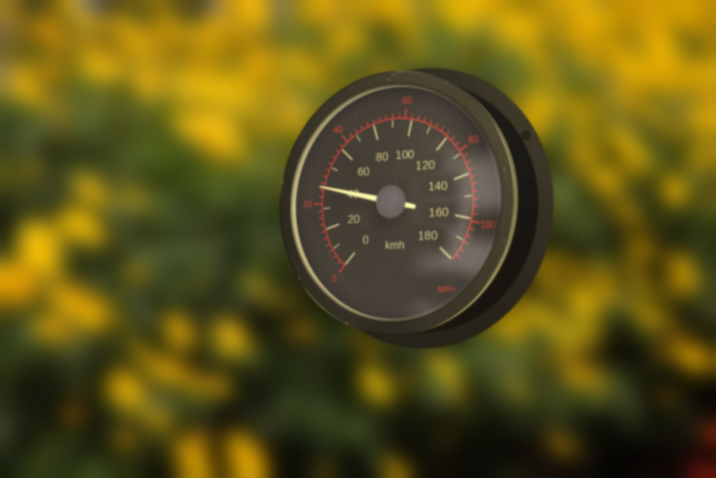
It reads {"value": 40, "unit": "km/h"}
